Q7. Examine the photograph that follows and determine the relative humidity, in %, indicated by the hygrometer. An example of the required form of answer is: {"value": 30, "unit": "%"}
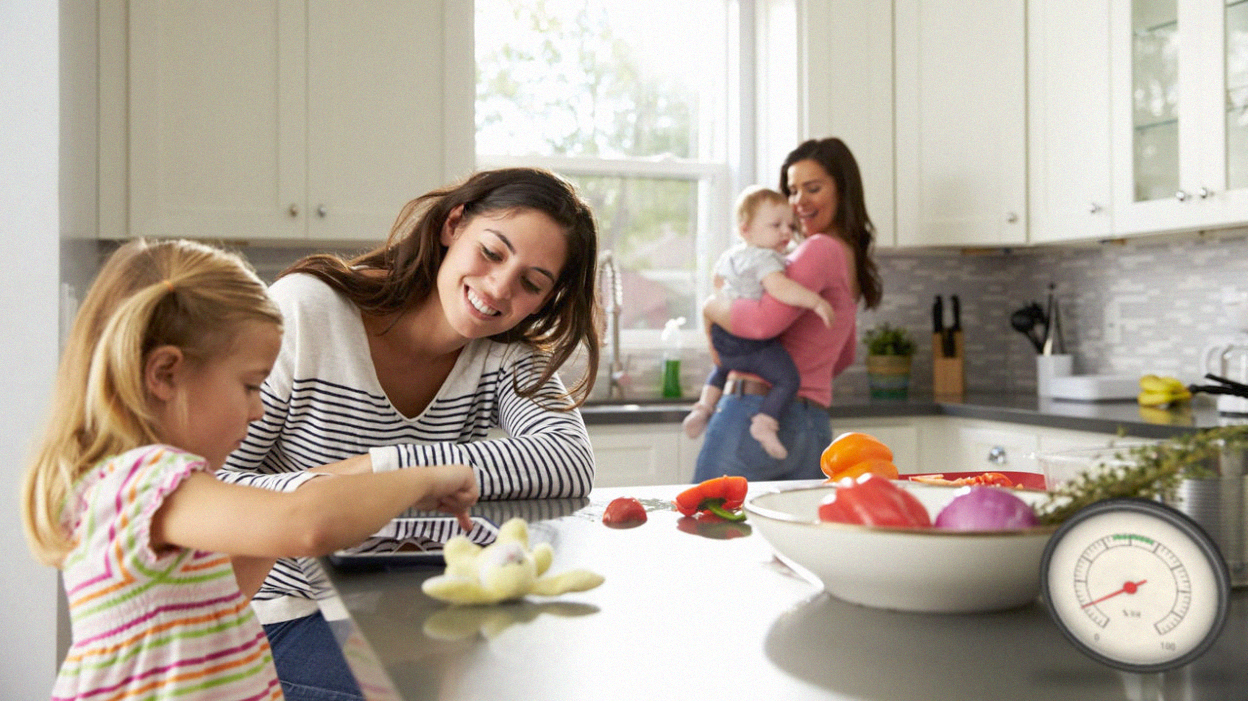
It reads {"value": 10, "unit": "%"}
